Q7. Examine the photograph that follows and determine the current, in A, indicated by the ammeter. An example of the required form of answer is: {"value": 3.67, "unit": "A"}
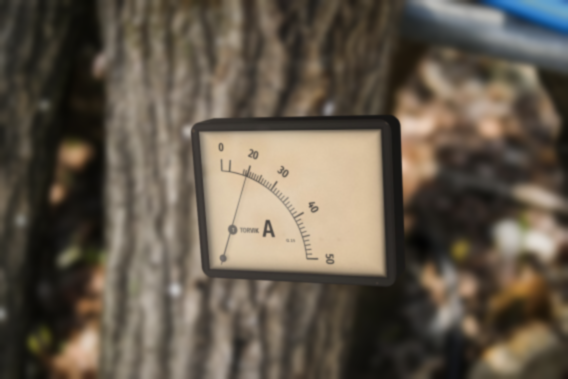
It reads {"value": 20, "unit": "A"}
